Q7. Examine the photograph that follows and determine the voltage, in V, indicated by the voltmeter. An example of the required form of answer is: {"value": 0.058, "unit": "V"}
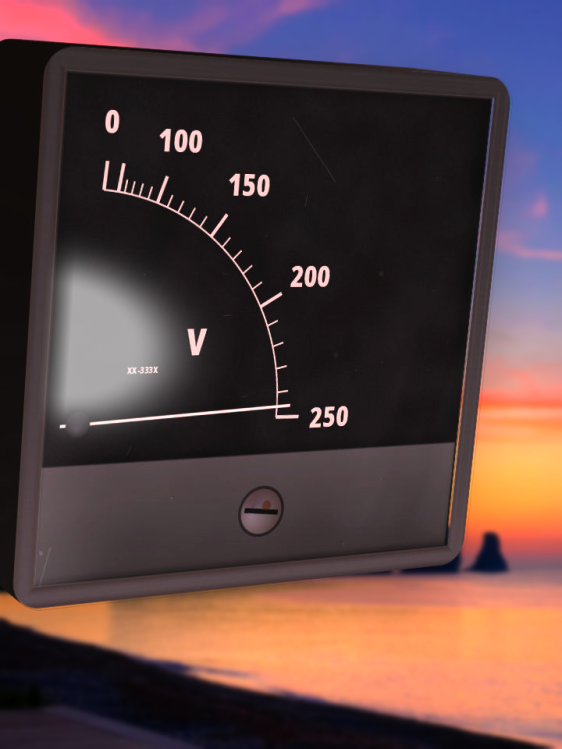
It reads {"value": 245, "unit": "V"}
